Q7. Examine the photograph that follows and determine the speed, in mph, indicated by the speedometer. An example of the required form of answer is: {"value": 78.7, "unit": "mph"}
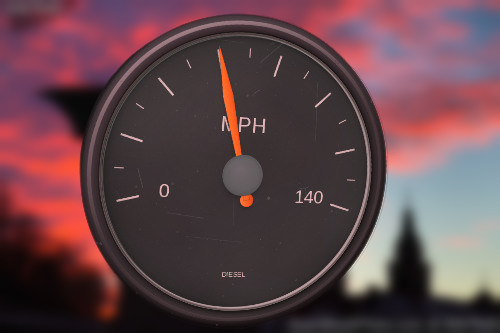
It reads {"value": 60, "unit": "mph"}
